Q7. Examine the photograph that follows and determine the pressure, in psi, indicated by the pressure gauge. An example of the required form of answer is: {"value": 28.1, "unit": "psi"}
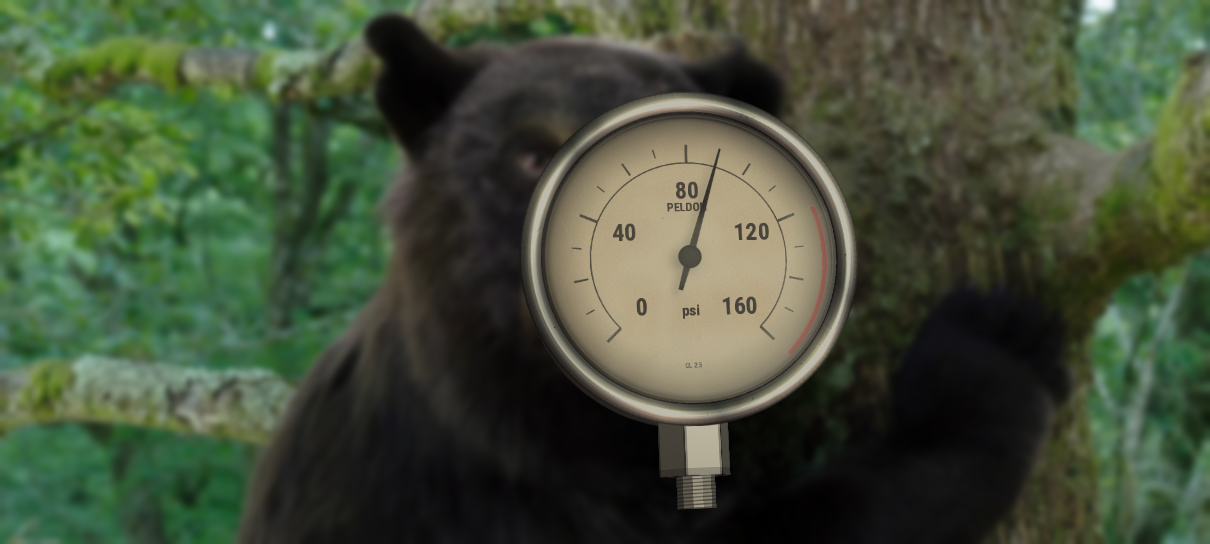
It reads {"value": 90, "unit": "psi"}
